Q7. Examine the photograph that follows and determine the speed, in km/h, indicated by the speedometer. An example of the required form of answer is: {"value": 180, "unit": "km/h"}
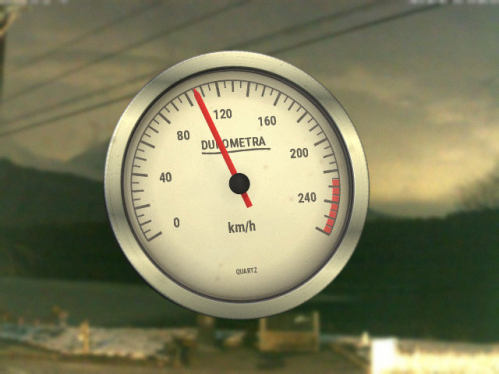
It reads {"value": 105, "unit": "km/h"}
